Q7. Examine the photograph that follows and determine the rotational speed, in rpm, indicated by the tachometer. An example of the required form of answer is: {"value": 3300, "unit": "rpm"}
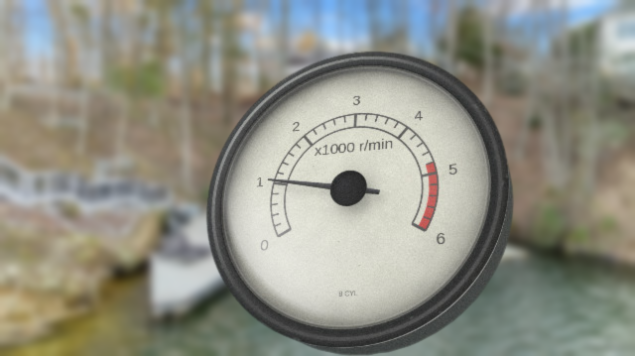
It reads {"value": 1000, "unit": "rpm"}
